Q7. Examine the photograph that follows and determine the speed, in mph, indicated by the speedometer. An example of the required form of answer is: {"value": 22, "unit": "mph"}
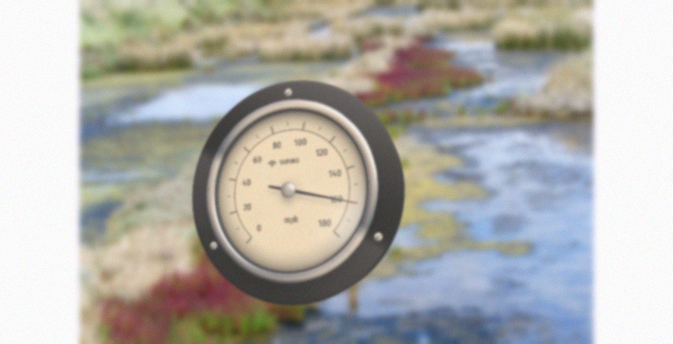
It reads {"value": 160, "unit": "mph"}
